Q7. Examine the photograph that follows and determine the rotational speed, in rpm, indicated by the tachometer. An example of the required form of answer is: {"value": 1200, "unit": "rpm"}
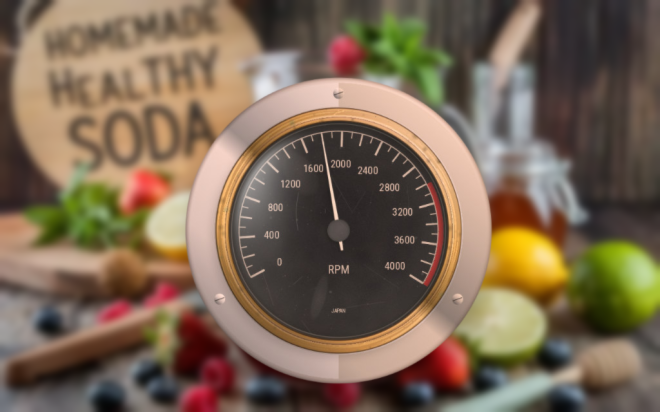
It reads {"value": 1800, "unit": "rpm"}
